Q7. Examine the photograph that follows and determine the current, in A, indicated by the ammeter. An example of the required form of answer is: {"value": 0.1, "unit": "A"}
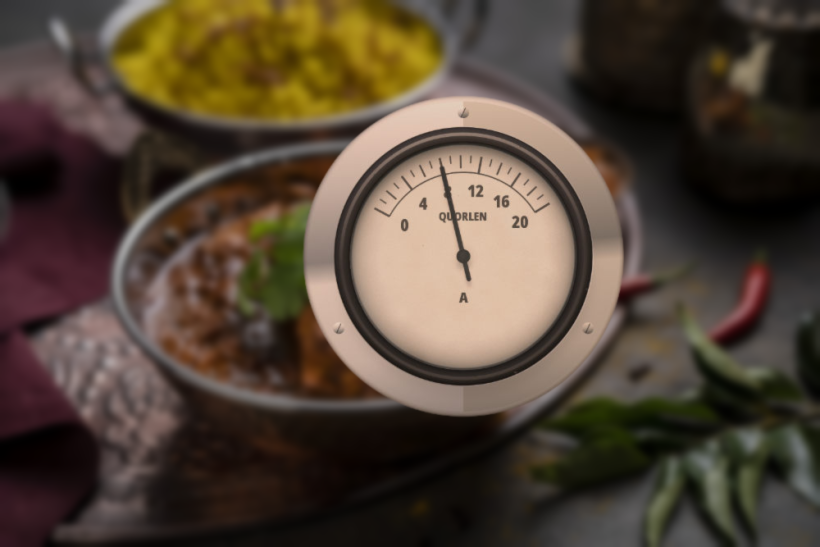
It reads {"value": 8, "unit": "A"}
